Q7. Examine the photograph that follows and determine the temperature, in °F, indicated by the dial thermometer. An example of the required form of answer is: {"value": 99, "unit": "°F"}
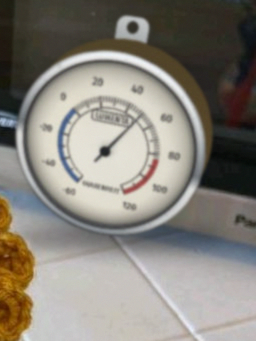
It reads {"value": 50, "unit": "°F"}
